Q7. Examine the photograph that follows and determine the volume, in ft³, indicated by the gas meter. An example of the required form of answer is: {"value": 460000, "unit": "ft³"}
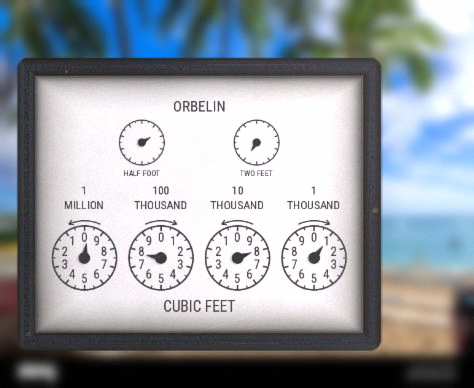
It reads {"value": 978100, "unit": "ft³"}
